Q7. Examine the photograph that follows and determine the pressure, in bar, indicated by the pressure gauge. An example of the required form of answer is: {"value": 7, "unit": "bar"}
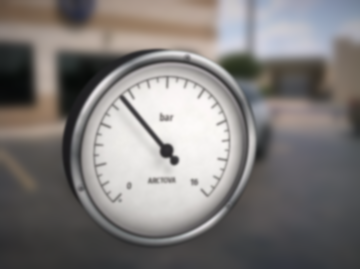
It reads {"value": 5.5, "unit": "bar"}
